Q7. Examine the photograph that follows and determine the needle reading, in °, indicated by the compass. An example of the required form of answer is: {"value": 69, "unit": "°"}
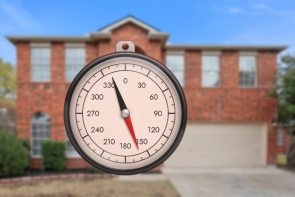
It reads {"value": 160, "unit": "°"}
